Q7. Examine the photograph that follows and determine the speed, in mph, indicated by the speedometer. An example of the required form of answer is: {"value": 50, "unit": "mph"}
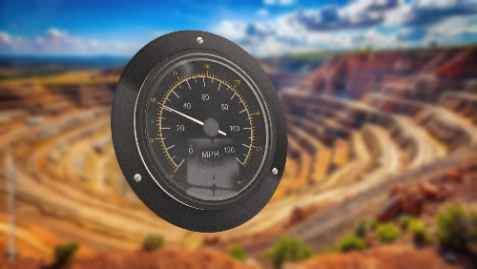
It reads {"value": 30, "unit": "mph"}
